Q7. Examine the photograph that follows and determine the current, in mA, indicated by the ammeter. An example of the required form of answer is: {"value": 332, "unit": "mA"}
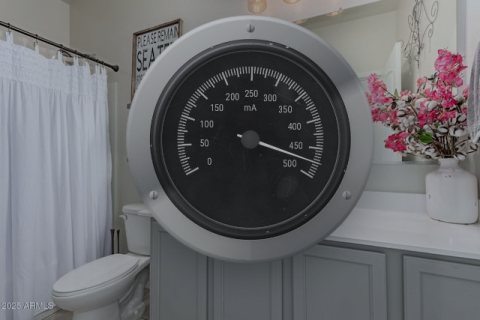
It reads {"value": 475, "unit": "mA"}
